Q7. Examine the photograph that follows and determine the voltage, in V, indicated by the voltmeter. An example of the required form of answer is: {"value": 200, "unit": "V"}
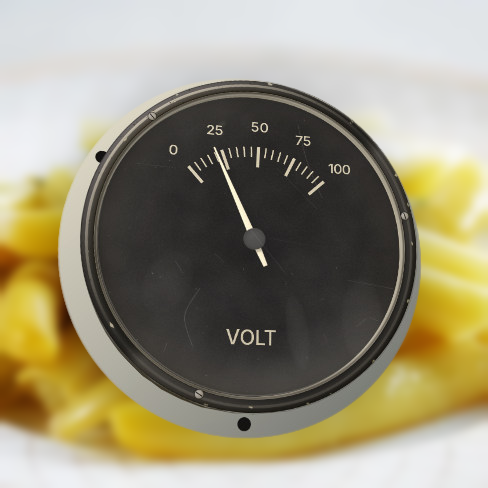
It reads {"value": 20, "unit": "V"}
